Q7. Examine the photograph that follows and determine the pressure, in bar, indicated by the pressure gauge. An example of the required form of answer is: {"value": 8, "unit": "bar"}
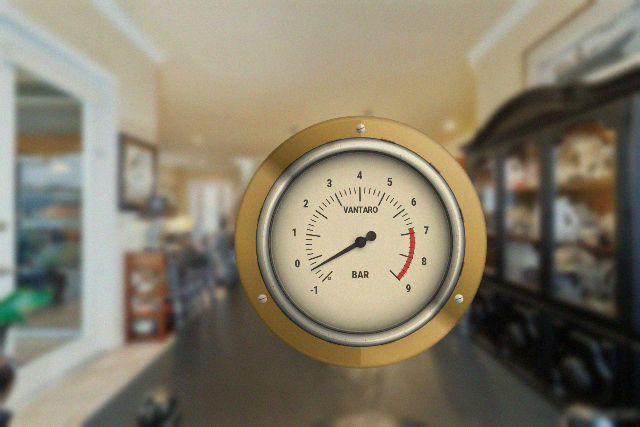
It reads {"value": -0.4, "unit": "bar"}
